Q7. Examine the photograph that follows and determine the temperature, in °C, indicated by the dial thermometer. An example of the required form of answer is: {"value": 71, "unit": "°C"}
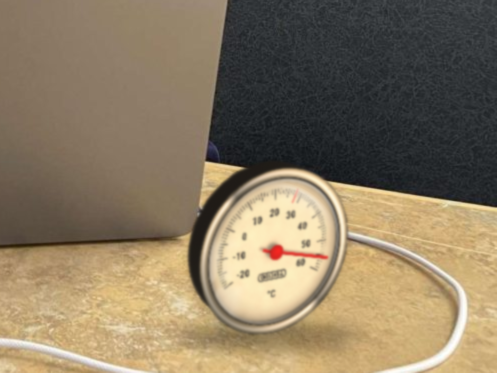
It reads {"value": 55, "unit": "°C"}
